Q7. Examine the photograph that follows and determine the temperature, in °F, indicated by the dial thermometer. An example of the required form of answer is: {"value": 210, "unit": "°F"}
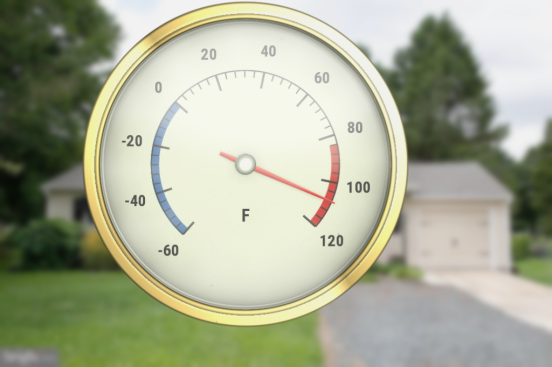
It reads {"value": 108, "unit": "°F"}
